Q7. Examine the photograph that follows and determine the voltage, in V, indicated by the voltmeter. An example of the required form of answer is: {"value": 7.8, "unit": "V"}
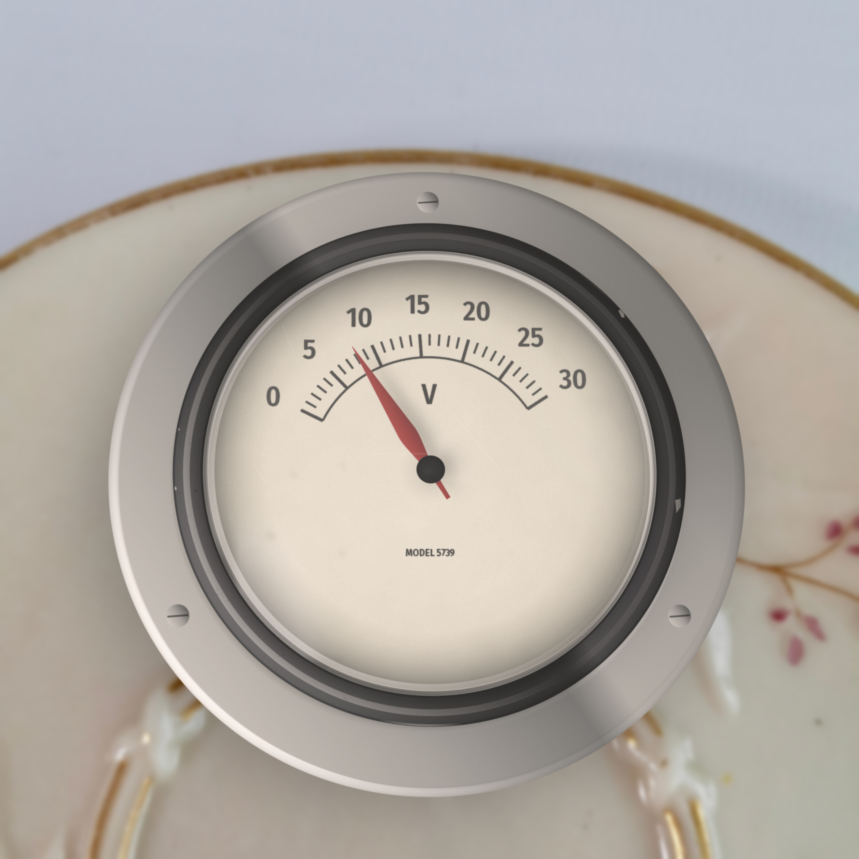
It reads {"value": 8, "unit": "V"}
